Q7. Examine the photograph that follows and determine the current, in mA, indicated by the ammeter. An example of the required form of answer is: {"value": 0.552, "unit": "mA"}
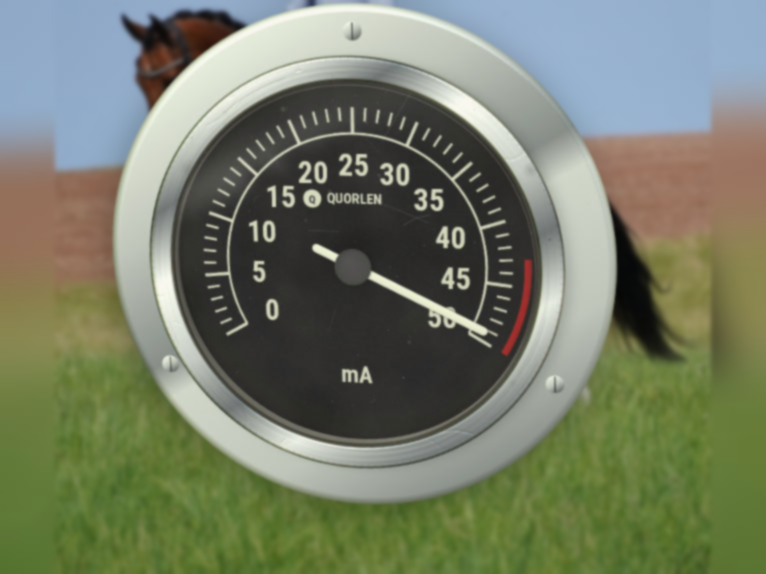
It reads {"value": 49, "unit": "mA"}
